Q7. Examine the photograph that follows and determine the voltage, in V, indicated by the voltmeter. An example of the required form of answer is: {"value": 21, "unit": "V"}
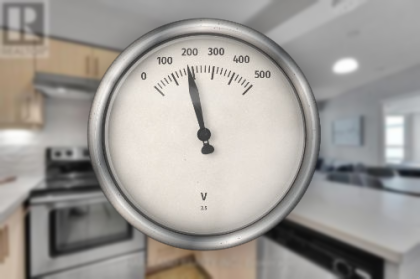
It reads {"value": 180, "unit": "V"}
